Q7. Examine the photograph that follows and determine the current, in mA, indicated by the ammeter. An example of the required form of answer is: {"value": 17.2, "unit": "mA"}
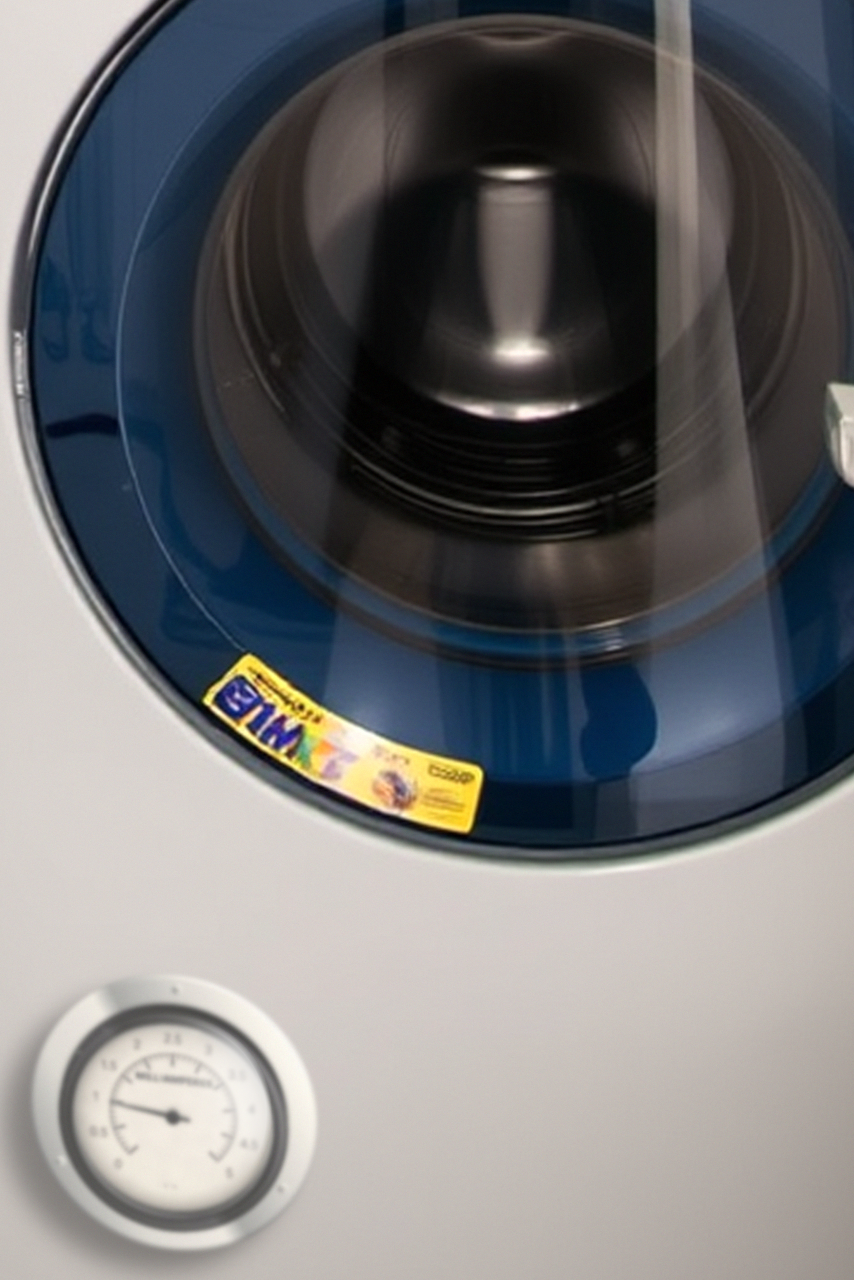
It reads {"value": 1, "unit": "mA"}
